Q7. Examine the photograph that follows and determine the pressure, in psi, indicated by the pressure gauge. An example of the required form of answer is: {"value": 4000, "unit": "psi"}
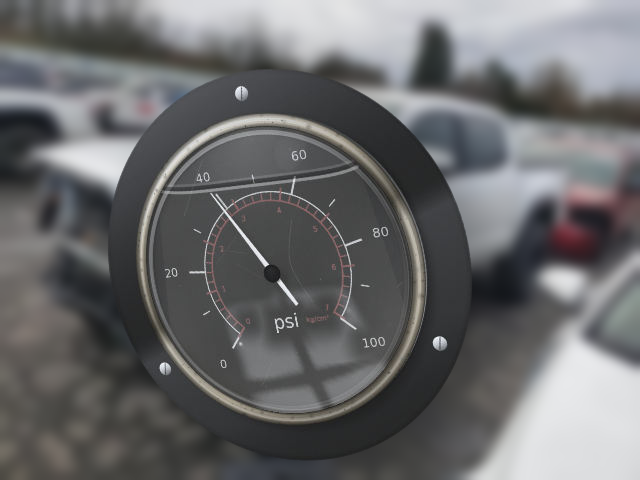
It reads {"value": 40, "unit": "psi"}
